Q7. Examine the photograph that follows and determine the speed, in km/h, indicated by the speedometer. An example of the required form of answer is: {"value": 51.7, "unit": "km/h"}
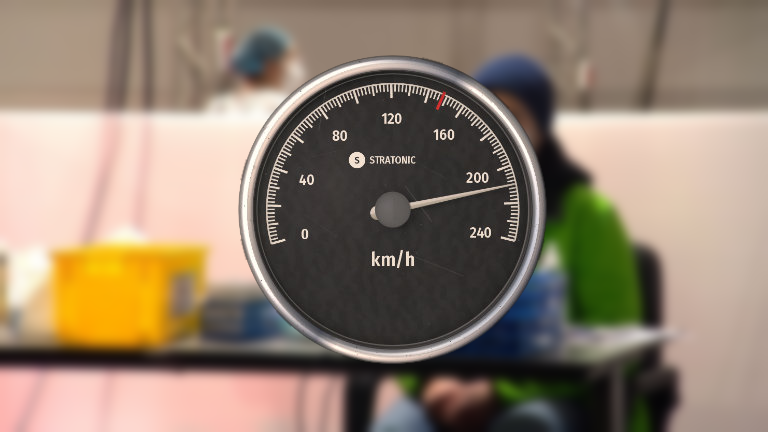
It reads {"value": 210, "unit": "km/h"}
